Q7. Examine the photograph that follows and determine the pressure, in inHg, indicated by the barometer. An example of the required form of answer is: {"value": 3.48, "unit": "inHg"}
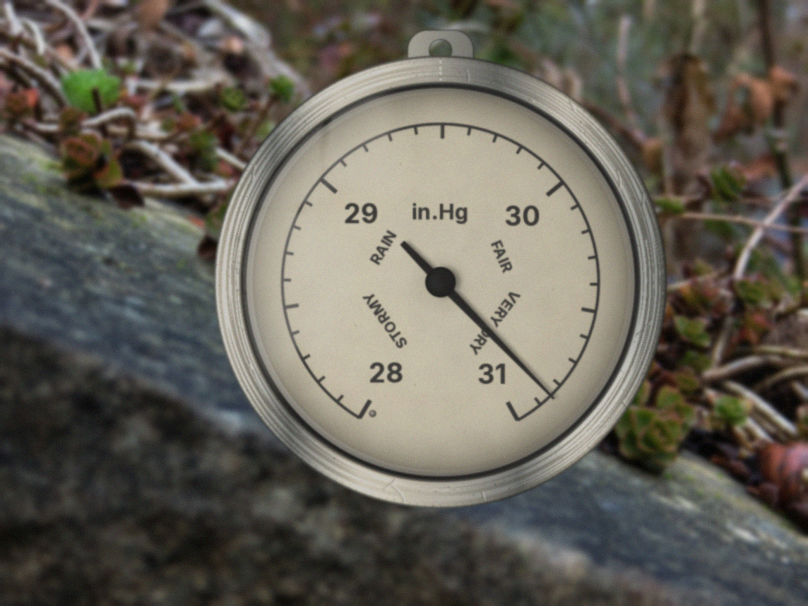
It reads {"value": 30.85, "unit": "inHg"}
